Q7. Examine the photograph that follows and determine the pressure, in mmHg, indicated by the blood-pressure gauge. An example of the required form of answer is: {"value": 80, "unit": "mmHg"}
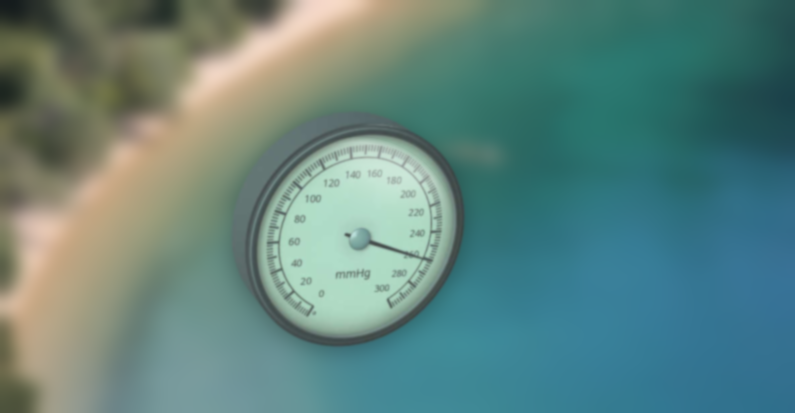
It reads {"value": 260, "unit": "mmHg"}
